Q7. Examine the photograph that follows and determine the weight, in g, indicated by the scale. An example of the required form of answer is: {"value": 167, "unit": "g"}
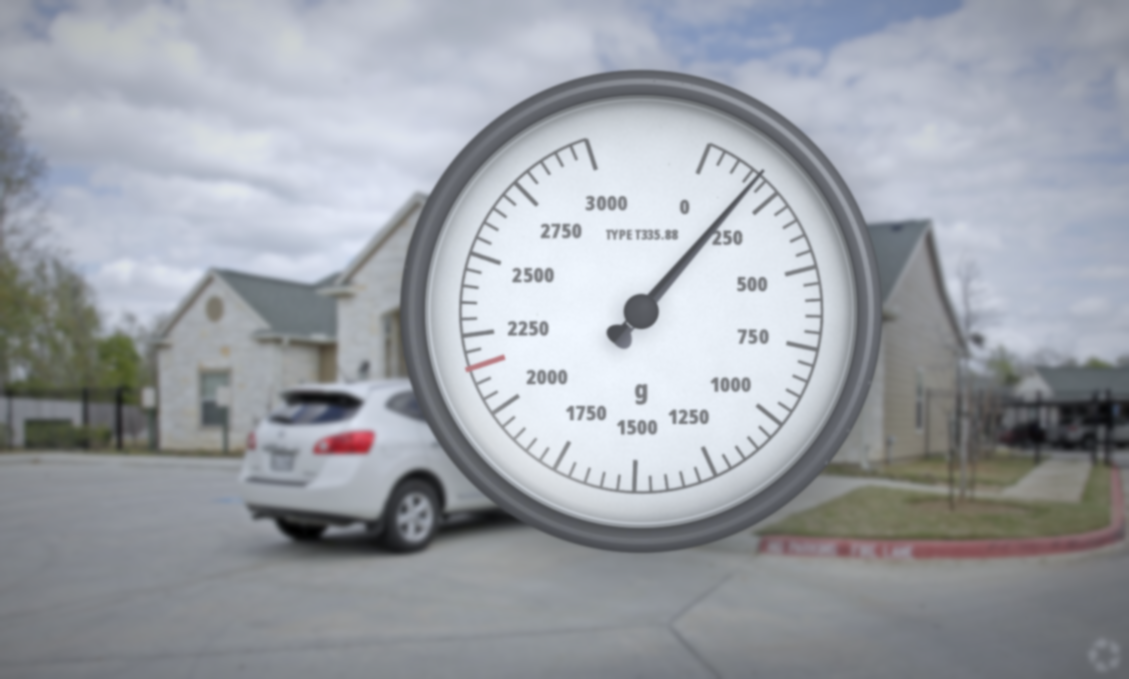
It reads {"value": 175, "unit": "g"}
